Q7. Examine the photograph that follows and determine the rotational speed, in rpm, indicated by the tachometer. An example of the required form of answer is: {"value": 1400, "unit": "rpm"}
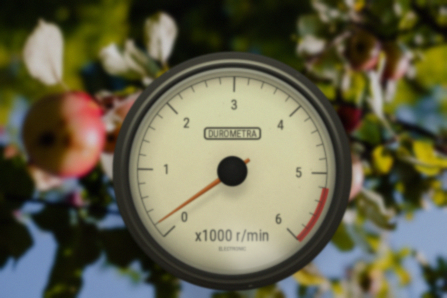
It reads {"value": 200, "unit": "rpm"}
